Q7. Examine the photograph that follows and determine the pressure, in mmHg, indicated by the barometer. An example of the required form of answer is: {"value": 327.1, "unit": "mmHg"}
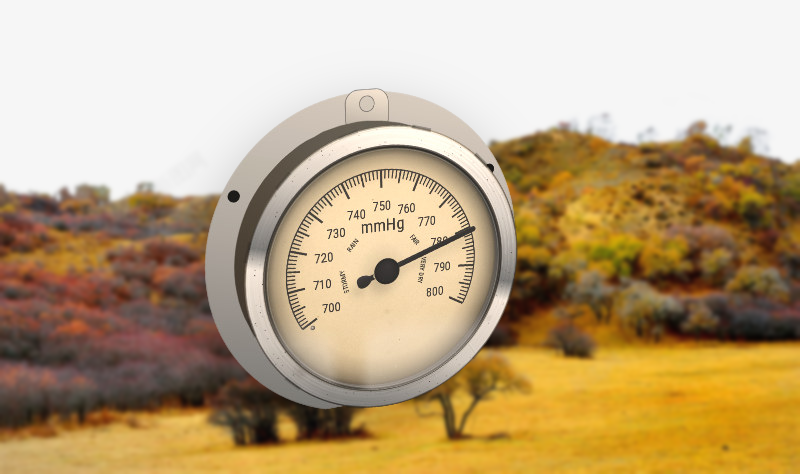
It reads {"value": 780, "unit": "mmHg"}
